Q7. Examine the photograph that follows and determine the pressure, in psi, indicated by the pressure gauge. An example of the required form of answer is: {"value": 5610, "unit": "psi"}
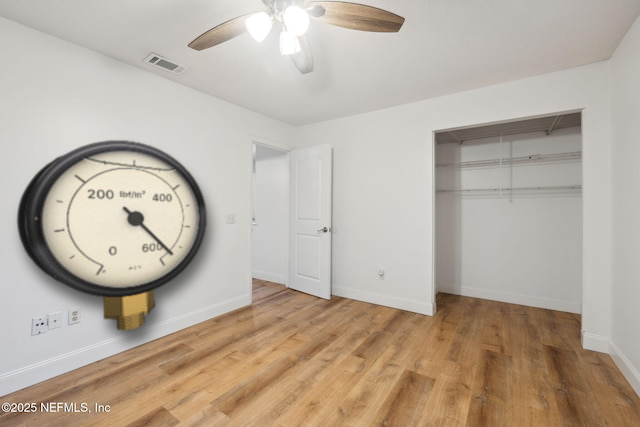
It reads {"value": 575, "unit": "psi"}
